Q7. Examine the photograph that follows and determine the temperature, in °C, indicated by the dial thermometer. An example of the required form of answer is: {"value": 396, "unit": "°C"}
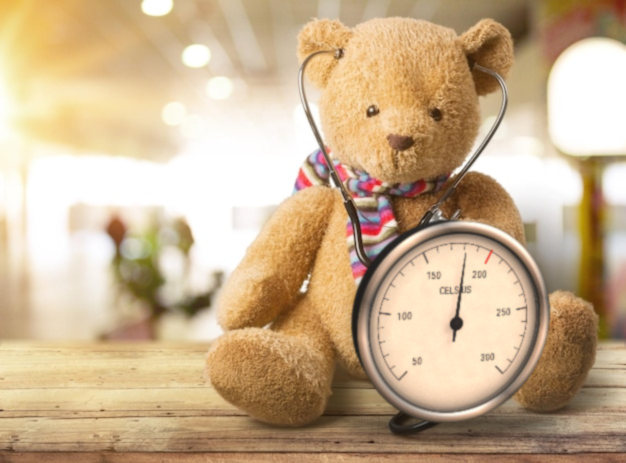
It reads {"value": 180, "unit": "°C"}
